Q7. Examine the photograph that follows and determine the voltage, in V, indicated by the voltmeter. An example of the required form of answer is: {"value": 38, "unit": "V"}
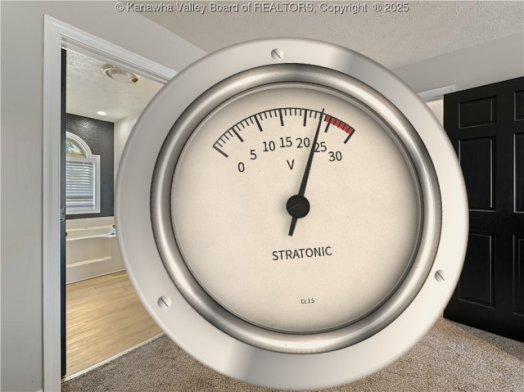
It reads {"value": 23, "unit": "V"}
